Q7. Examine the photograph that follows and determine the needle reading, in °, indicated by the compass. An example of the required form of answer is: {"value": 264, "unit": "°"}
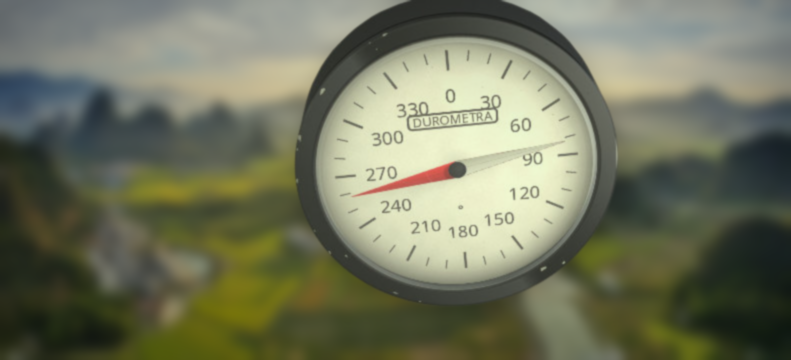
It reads {"value": 260, "unit": "°"}
